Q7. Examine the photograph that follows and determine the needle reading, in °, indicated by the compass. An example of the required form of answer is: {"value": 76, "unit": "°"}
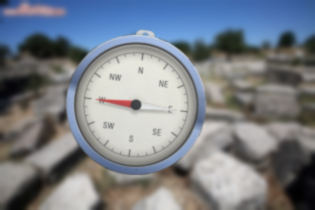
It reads {"value": 270, "unit": "°"}
